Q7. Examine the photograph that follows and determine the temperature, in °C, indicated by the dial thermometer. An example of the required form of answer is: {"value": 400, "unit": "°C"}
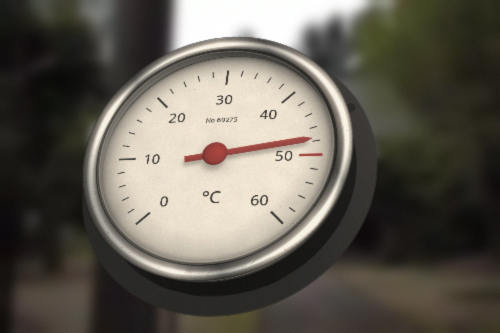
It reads {"value": 48, "unit": "°C"}
